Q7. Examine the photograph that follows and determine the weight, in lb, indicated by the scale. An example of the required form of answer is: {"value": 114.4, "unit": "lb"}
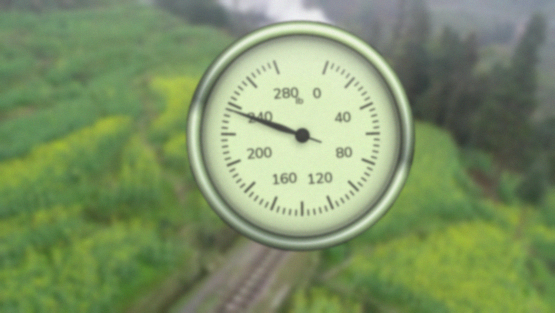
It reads {"value": 236, "unit": "lb"}
